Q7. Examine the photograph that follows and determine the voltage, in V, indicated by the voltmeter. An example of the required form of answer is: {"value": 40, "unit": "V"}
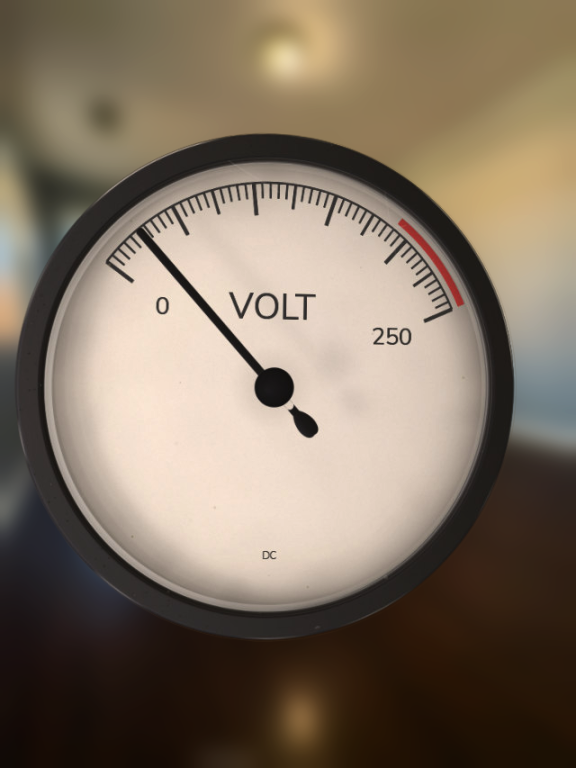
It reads {"value": 25, "unit": "V"}
